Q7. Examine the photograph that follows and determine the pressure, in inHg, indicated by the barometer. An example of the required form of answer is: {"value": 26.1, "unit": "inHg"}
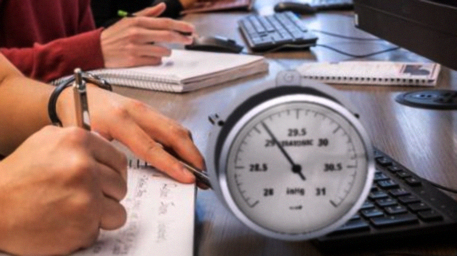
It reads {"value": 29.1, "unit": "inHg"}
